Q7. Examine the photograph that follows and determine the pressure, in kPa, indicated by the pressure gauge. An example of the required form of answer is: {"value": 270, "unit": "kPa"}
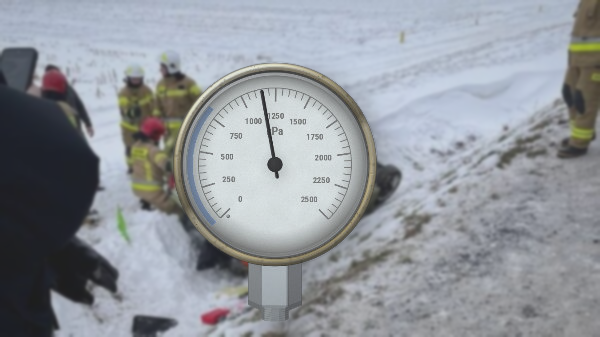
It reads {"value": 1150, "unit": "kPa"}
